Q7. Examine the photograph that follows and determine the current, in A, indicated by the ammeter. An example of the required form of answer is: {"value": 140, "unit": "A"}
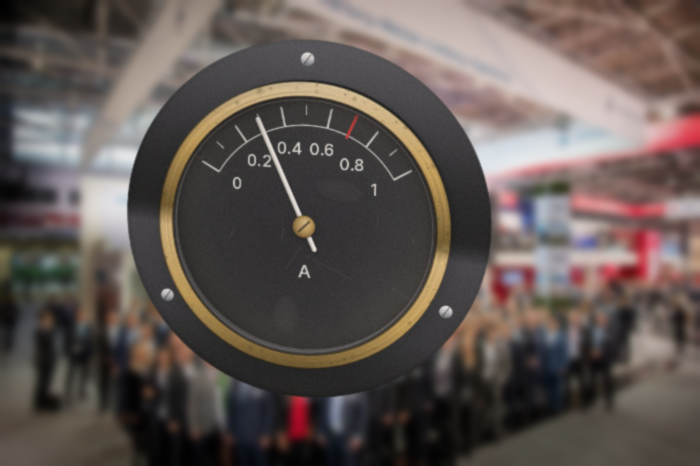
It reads {"value": 0.3, "unit": "A"}
